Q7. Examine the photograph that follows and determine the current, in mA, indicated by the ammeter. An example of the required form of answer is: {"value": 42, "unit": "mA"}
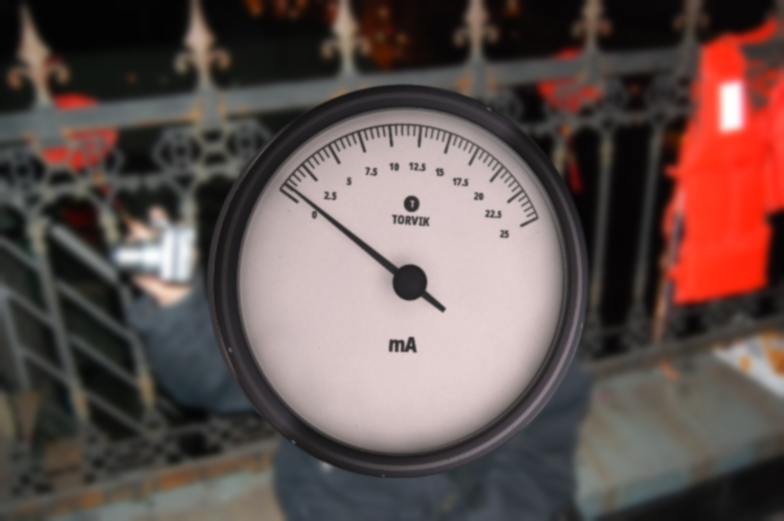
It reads {"value": 0.5, "unit": "mA"}
